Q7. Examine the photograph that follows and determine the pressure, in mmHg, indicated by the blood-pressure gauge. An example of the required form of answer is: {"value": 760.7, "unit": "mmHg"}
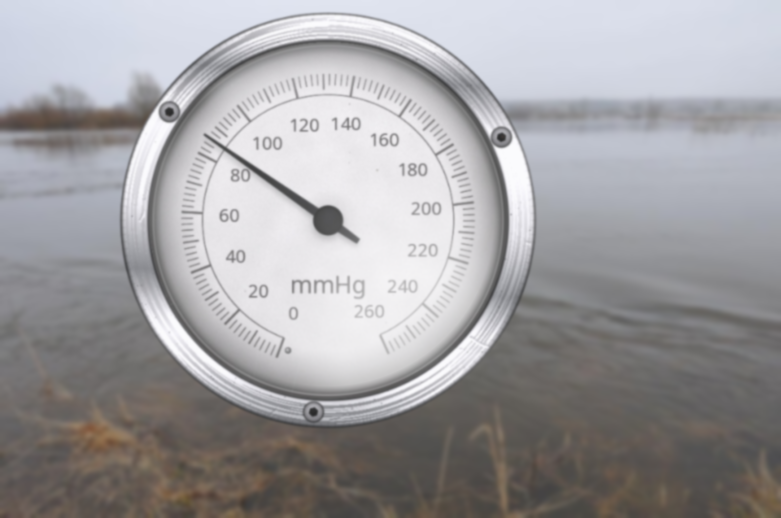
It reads {"value": 86, "unit": "mmHg"}
